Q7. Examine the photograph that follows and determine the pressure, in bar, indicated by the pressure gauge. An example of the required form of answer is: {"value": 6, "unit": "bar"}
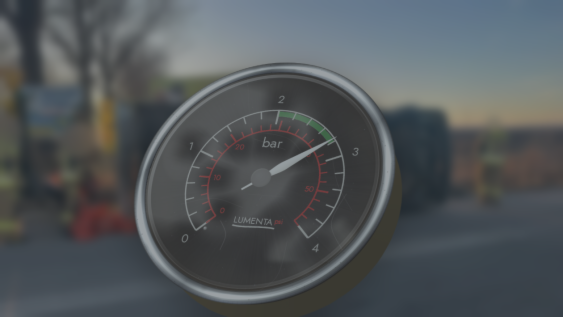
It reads {"value": 2.8, "unit": "bar"}
